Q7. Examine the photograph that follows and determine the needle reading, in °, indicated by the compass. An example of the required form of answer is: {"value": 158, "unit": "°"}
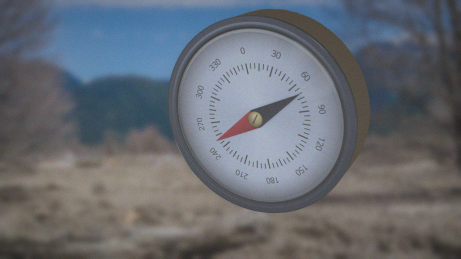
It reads {"value": 250, "unit": "°"}
